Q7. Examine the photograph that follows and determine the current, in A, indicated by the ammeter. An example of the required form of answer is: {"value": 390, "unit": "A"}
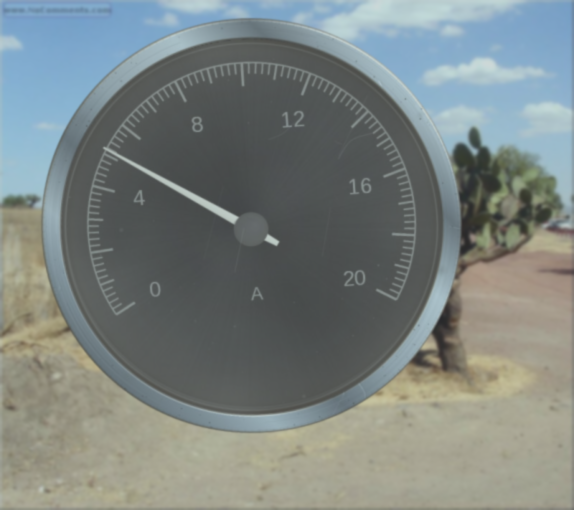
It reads {"value": 5.2, "unit": "A"}
